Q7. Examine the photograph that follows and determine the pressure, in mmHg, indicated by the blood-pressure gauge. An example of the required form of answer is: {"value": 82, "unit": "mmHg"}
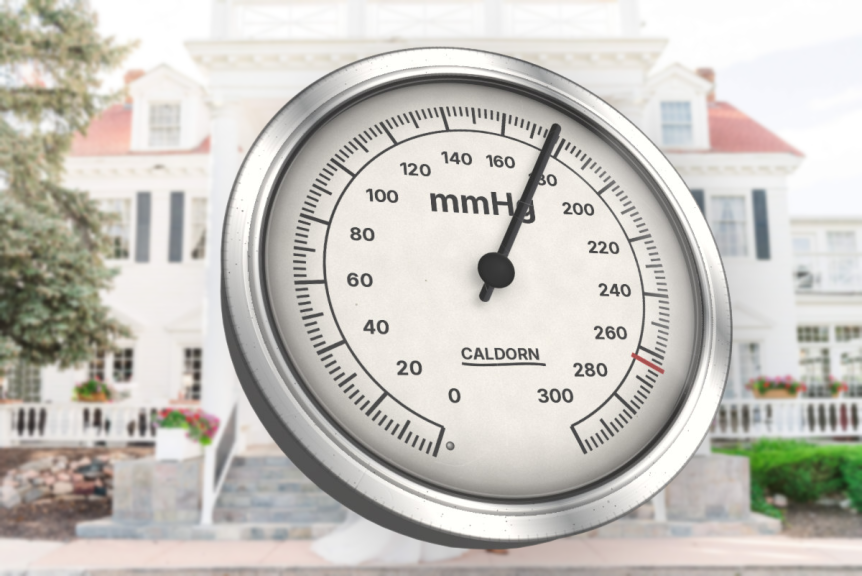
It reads {"value": 176, "unit": "mmHg"}
